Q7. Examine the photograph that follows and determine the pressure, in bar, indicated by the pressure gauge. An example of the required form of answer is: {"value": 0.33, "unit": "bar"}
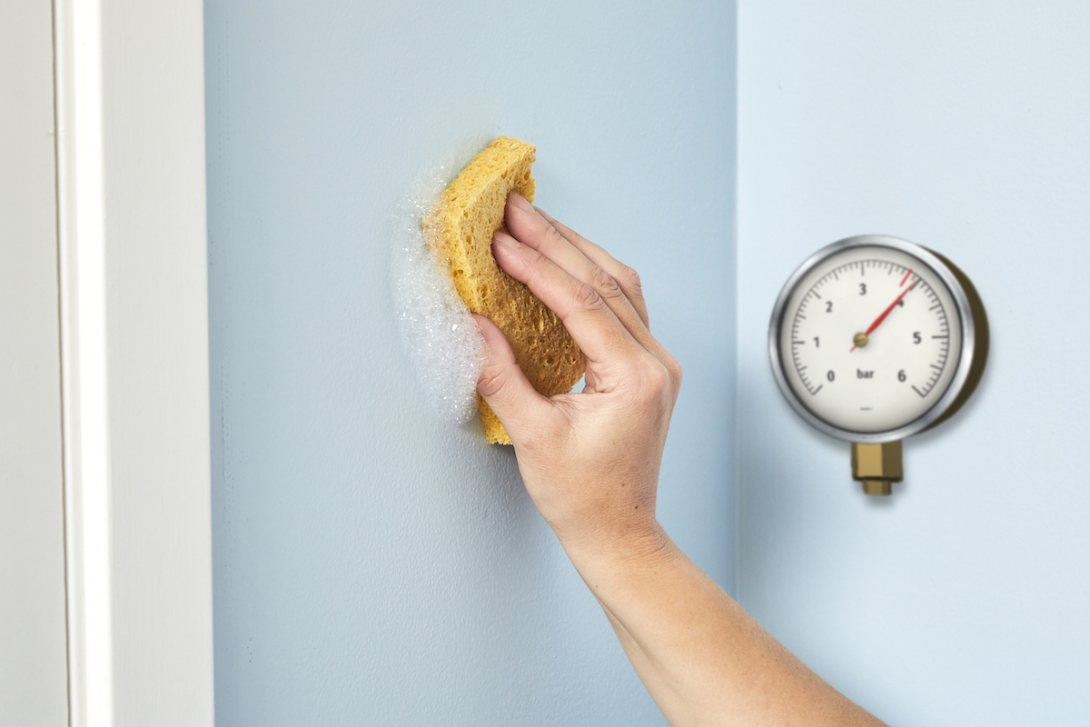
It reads {"value": 4, "unit": "bar"}
